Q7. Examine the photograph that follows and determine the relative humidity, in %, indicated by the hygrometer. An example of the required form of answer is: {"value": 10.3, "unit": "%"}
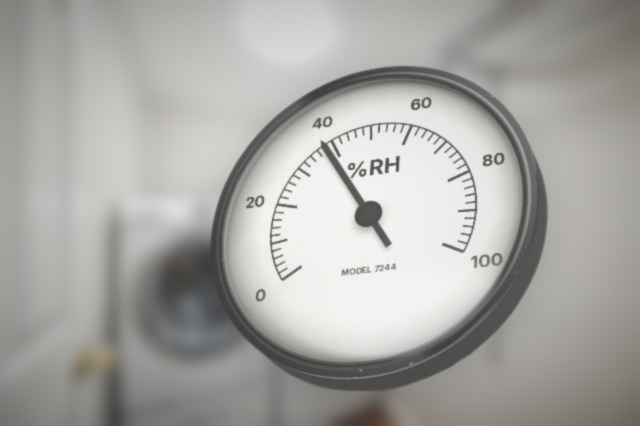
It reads {"value": 38, "unit": "%"}
